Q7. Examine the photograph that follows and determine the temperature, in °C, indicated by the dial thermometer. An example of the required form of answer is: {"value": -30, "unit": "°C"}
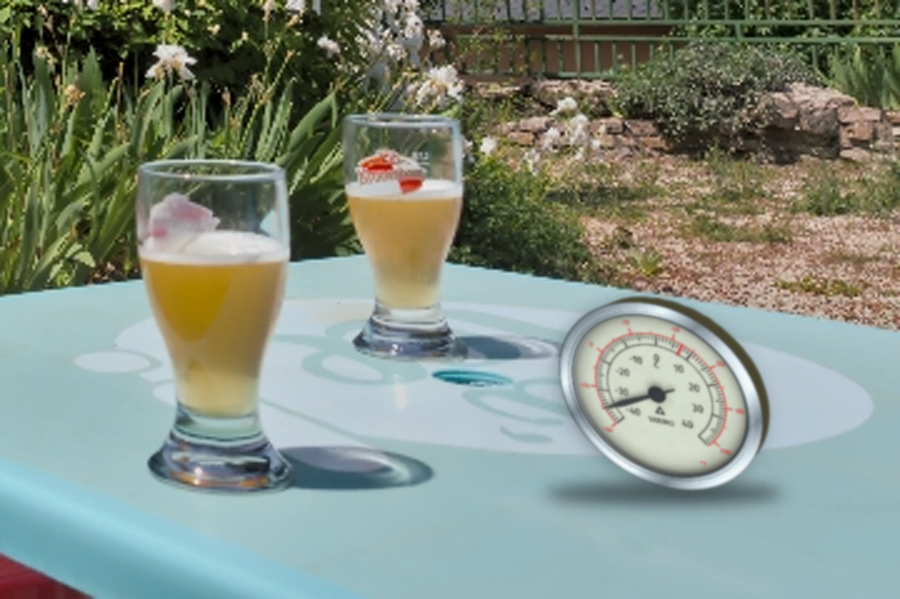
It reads {"value": -35, "unit": "°C"}
